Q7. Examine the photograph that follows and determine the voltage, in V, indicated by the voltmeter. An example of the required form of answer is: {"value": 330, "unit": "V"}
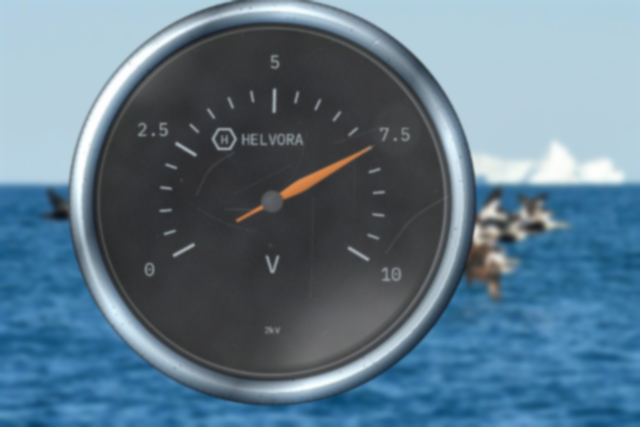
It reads {"value": 7.5, "unit": "V"}
